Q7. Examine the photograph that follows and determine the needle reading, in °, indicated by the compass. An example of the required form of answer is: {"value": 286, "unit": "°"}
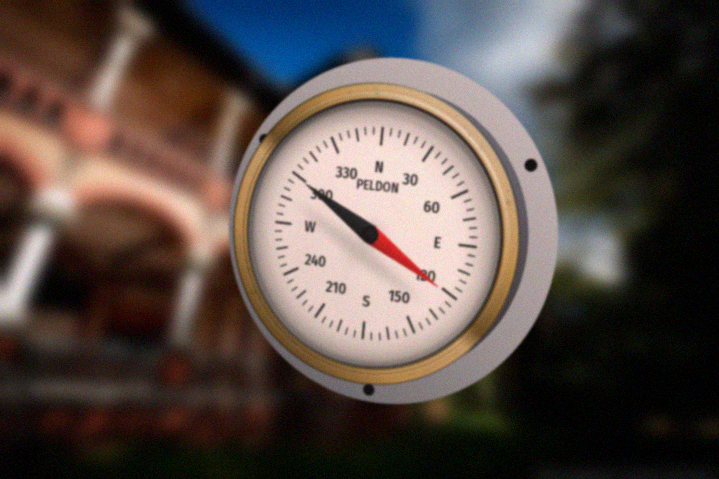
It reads {"value": 120, "unit": "°"}
